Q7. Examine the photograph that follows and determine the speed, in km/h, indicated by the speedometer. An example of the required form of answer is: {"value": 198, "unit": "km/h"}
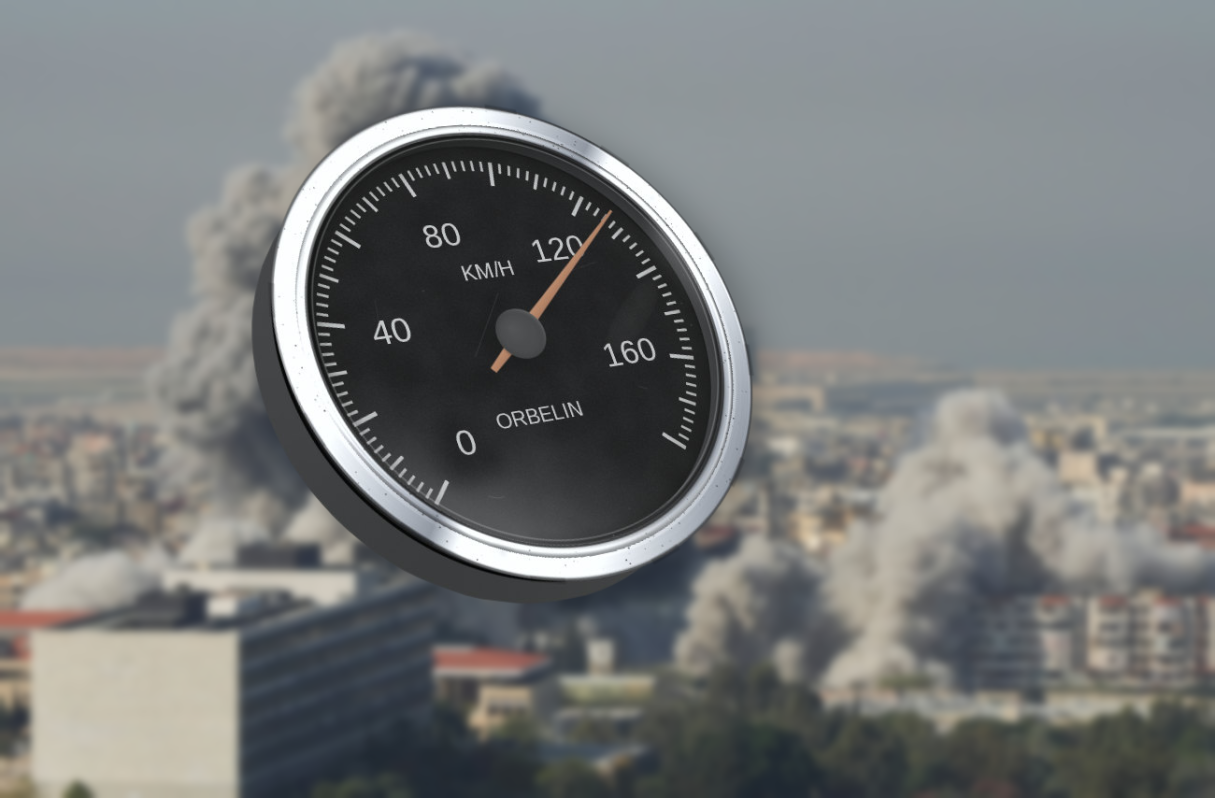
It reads {"value": 126, "unit": "km/h"}
